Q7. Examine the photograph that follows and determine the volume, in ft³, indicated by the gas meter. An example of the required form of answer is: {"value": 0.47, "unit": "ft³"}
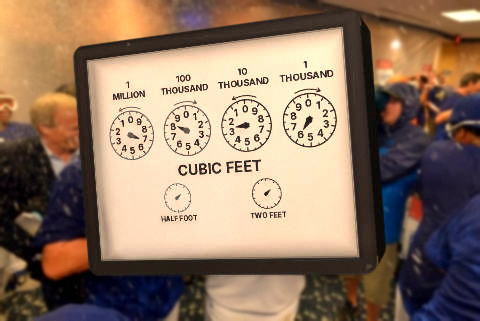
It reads {"value": 682600, "unit": "ft³"}
